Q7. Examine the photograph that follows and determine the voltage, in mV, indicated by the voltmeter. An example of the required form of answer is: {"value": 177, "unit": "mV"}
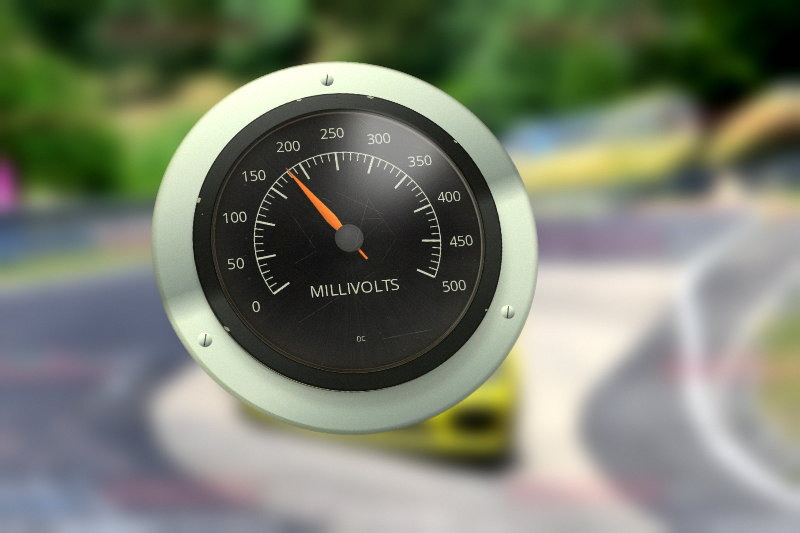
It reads {"value": 180, "unit": "mV"}
